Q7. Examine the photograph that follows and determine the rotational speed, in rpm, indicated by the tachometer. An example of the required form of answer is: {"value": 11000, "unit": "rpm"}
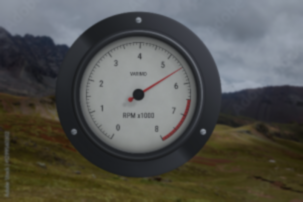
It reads {"value": 5500, "unit": "rpm"}
